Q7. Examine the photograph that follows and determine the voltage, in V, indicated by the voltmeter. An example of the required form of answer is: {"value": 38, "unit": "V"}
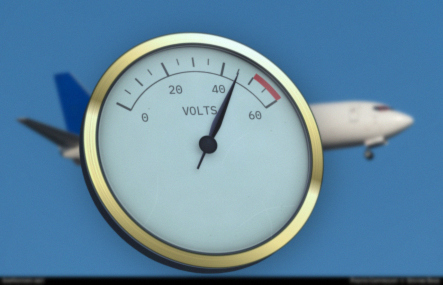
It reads {"value": 45, "unit": "V"}
